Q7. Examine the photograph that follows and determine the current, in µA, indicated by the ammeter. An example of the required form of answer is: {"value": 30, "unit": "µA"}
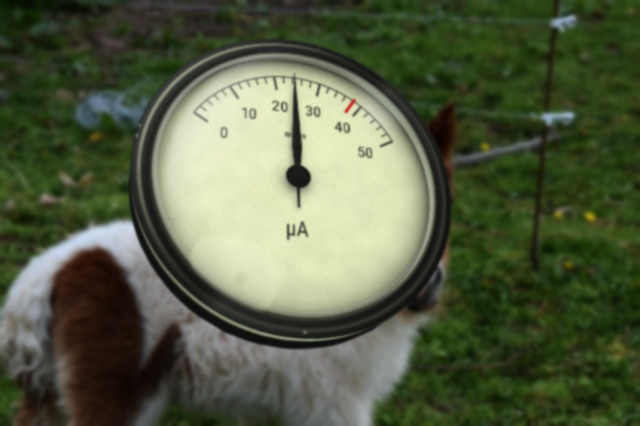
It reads {"value": 24, "unit": "µA"}
